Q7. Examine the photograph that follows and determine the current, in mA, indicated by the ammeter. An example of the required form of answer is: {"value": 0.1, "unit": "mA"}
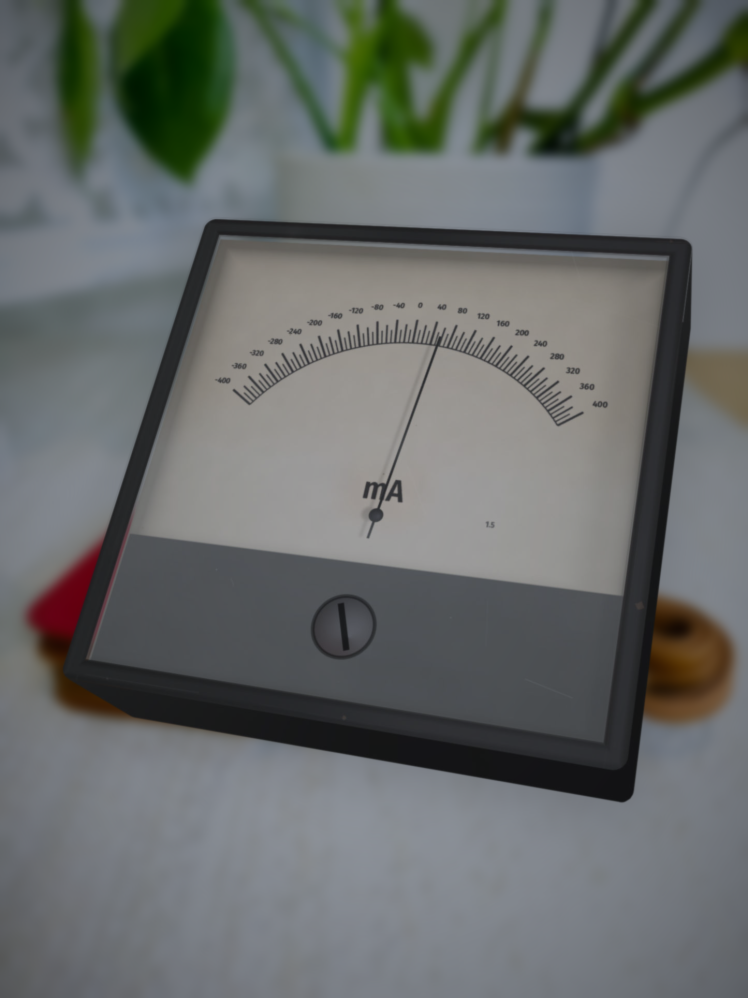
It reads {"value": 60, "unit": "mA"}
